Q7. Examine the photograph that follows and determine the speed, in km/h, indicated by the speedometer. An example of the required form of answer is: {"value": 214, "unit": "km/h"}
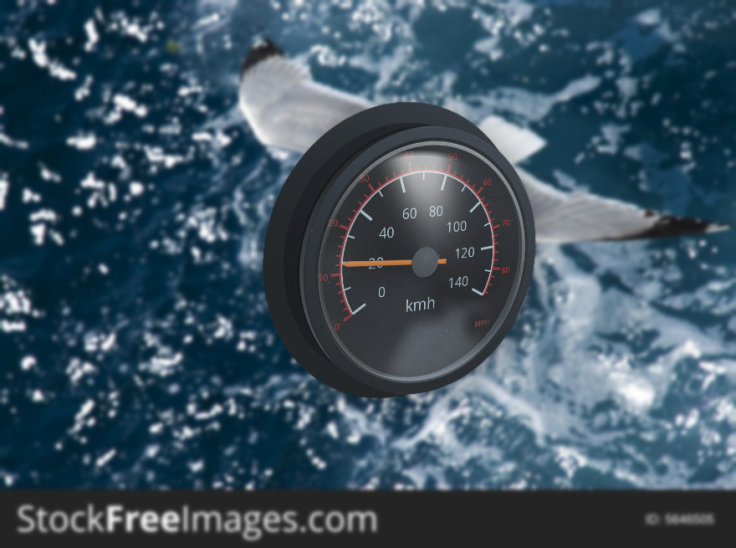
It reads {"value": 20, "unit": "km/h"}
